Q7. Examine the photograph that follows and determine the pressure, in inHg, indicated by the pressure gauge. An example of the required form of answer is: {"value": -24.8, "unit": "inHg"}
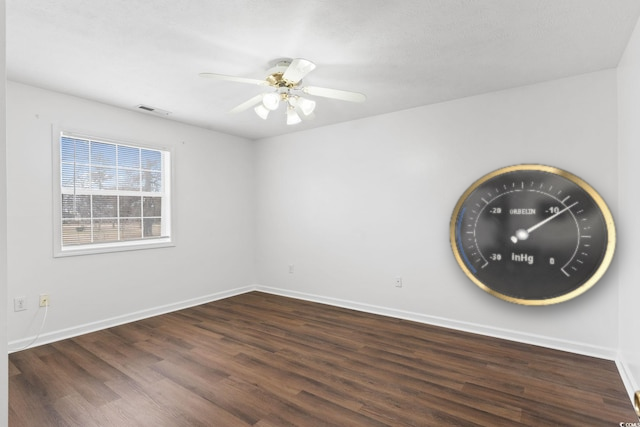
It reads {"value": -9, "unit": "inHg"}
